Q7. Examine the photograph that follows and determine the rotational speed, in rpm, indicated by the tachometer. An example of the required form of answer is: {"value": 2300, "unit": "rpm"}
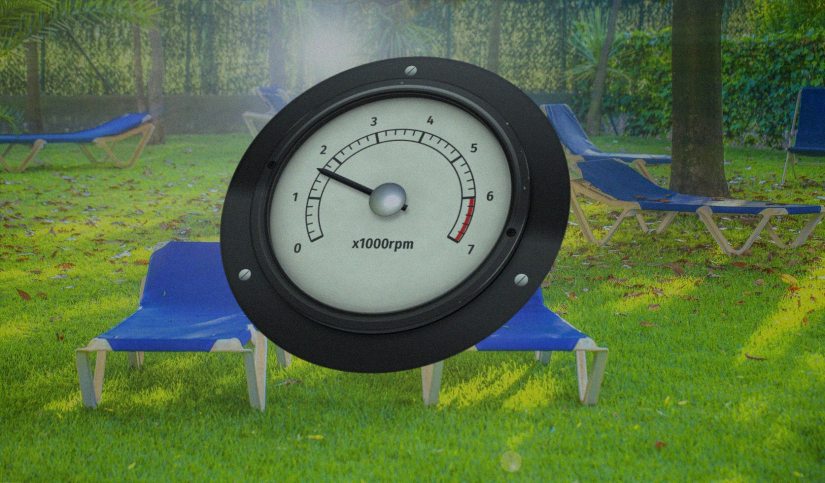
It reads {"value": 1600, "unit": "rpm"}
